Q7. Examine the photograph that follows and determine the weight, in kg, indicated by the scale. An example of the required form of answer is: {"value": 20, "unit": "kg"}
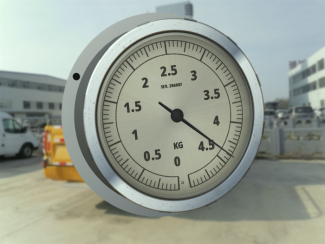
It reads {"value": 4.4, "unit": "kg"}
